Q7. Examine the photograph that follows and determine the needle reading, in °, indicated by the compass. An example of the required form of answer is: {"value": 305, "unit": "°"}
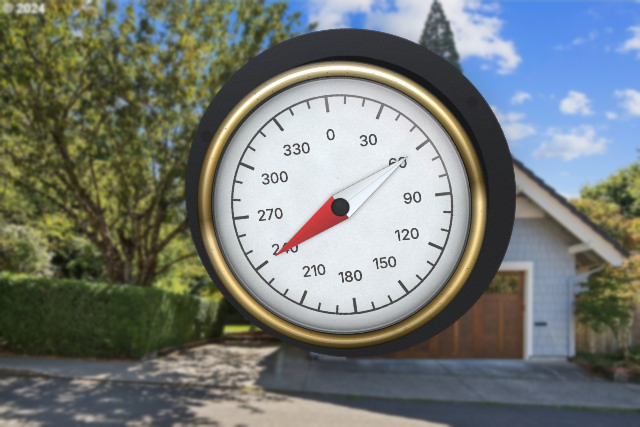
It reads {"value": 240, "unit": "°"}
